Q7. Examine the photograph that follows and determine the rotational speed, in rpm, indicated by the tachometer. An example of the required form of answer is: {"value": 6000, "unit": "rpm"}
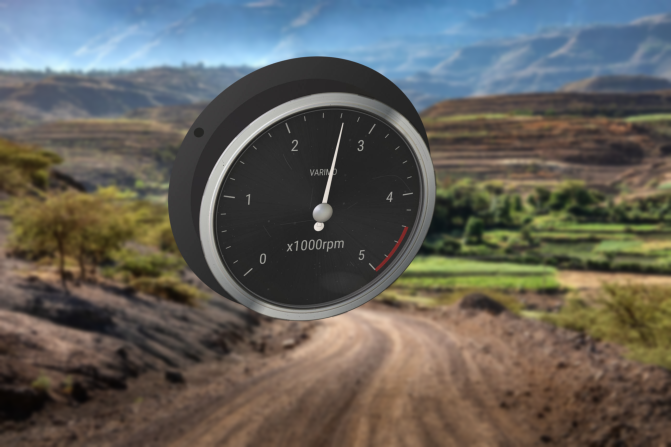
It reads {"value": 2600, "unit": "rpm"}
